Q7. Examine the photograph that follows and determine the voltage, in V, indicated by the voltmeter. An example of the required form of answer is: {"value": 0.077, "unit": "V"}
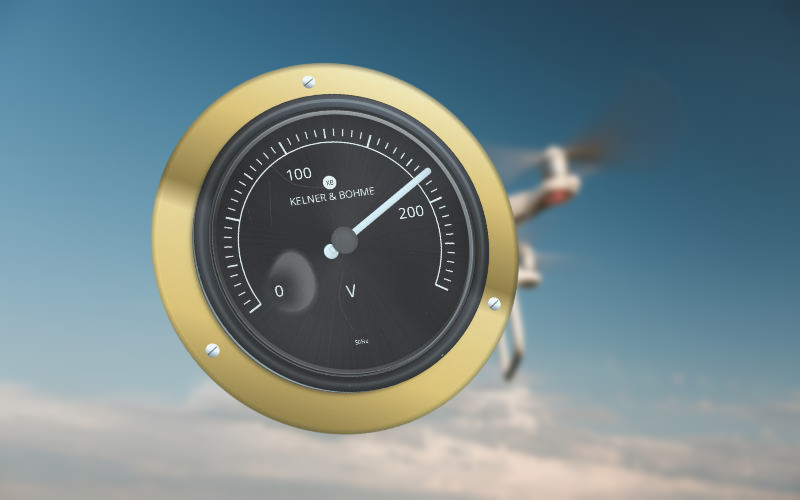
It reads {"value": 185, "unit": "V"}
